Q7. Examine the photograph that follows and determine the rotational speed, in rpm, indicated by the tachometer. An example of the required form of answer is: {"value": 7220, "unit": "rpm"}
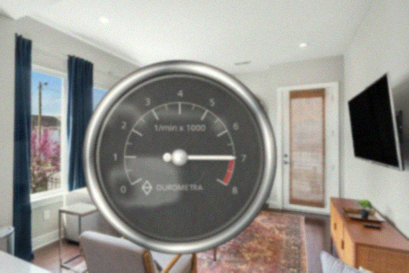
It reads {"value": 7000, "unit": "rpm"}
